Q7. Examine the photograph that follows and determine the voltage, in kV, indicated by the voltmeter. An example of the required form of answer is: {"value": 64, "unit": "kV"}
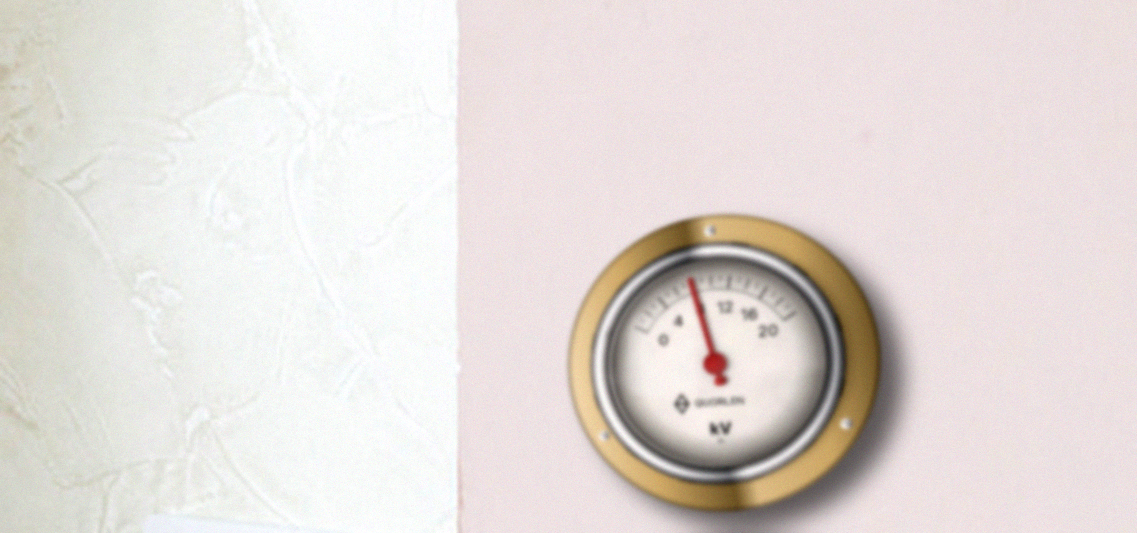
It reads {"value": 8, "unit": "kV"}
